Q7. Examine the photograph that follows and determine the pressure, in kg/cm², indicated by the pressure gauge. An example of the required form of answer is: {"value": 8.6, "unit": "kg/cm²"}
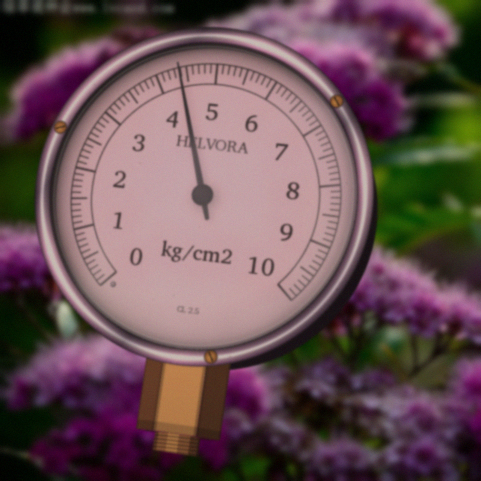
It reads {"value": 4.4, "unit": "kg/cm²"}
